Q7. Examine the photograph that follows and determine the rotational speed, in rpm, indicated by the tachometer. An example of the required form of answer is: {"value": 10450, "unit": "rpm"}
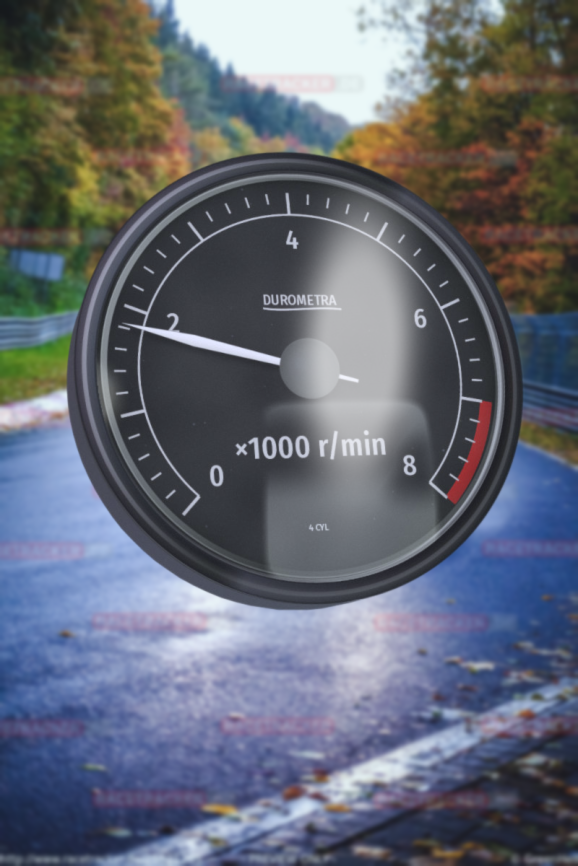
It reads {"value": 1800, "unit": "rpm"}
